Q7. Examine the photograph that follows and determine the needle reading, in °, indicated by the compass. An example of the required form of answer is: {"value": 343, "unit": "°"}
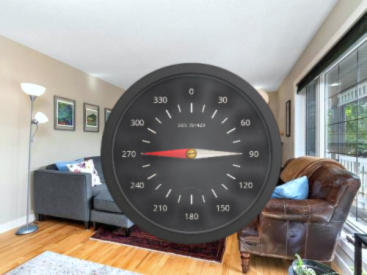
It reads {"value": 270, "unit": "°"}
